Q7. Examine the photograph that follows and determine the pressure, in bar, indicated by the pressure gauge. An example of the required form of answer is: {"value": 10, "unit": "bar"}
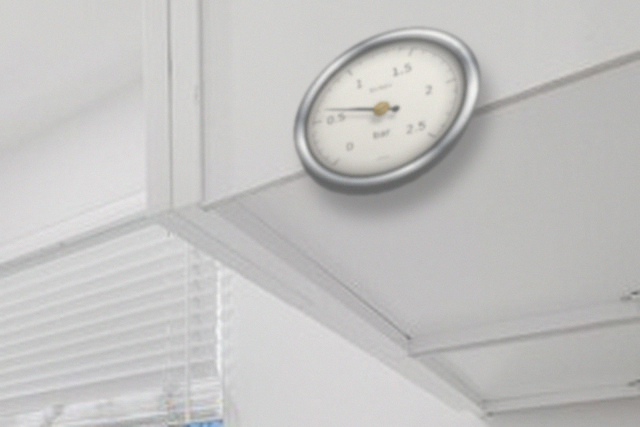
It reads {"value": 0.6, "unit": "bar"}
